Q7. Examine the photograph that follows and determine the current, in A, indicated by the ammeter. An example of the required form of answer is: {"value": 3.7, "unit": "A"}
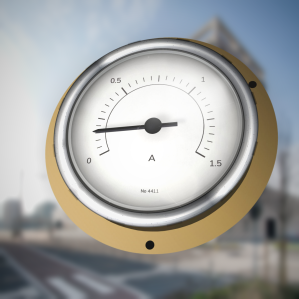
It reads {"value": 0.15, "unit": "A"}
